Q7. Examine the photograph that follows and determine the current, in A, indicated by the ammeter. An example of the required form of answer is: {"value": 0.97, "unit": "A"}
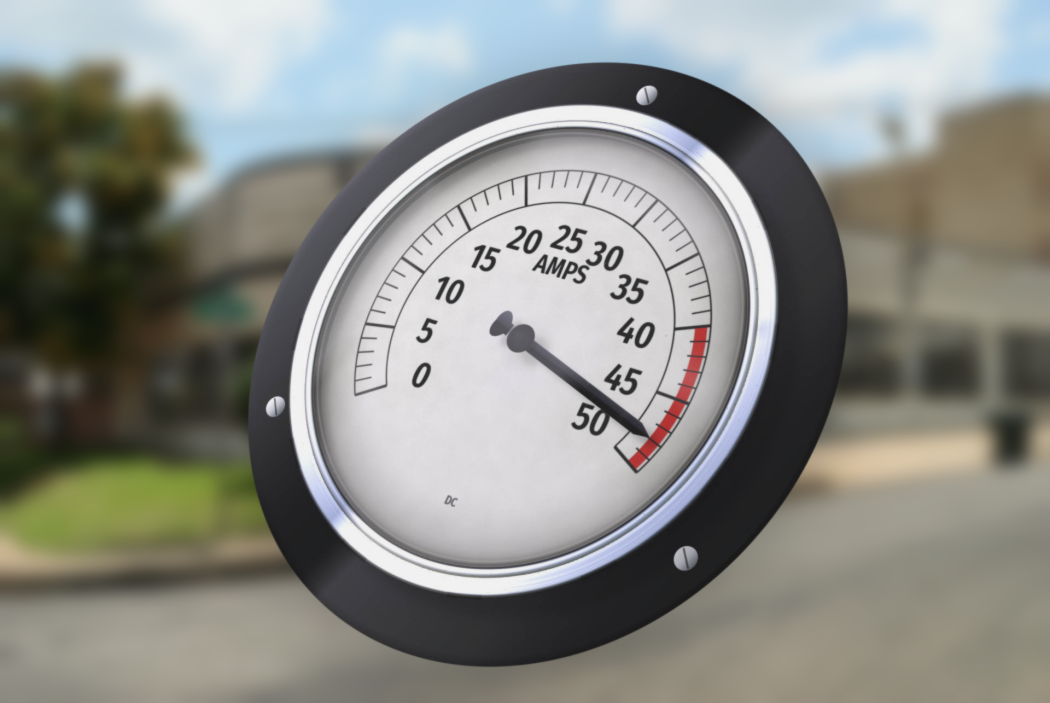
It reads {"value": 48, "unit": "A"}
